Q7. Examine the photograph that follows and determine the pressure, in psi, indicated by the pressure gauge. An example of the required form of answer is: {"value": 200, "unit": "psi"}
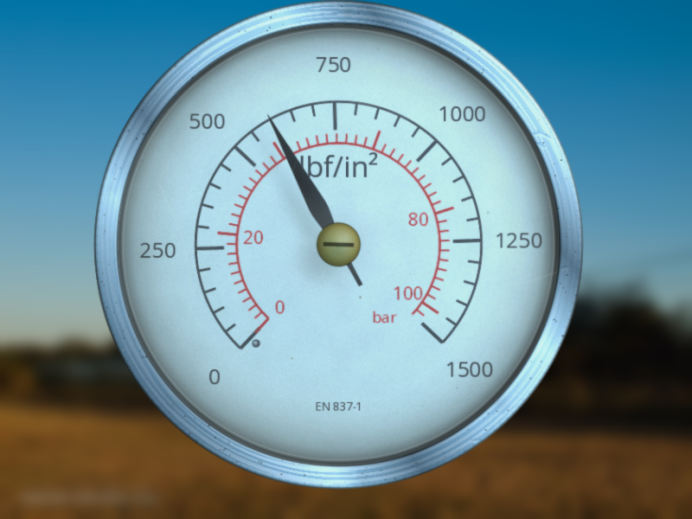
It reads {"value": 600, "unit": "psi"}
